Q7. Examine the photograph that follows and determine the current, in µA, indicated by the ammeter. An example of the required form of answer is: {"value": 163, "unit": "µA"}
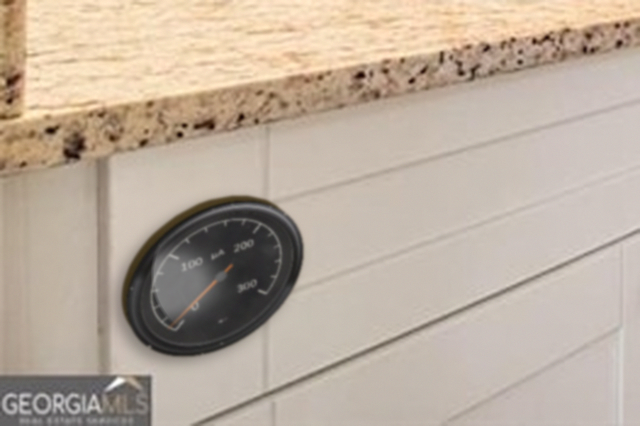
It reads {"value": 10, "unit": "µA"}
